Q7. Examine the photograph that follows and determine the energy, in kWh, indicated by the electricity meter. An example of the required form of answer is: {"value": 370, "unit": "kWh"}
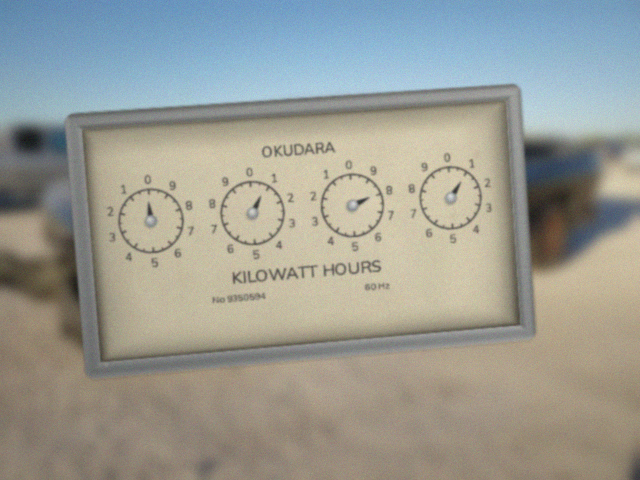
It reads {"value": 81, "unit": "kWh"}
